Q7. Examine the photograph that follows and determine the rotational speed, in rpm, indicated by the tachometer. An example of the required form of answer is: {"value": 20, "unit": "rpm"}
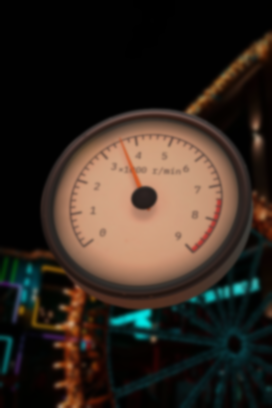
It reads {"value": 3600, "unit": "rpm"}
